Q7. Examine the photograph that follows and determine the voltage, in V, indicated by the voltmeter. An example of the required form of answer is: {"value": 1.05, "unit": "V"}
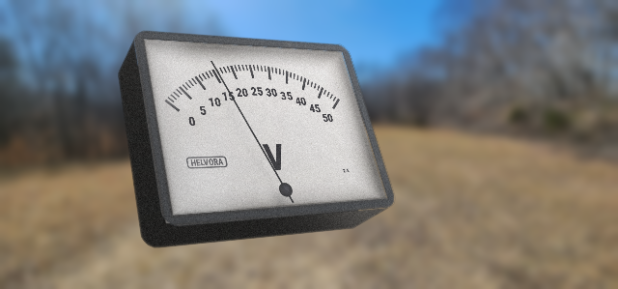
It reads {"value": 15, "unit": "V"}
